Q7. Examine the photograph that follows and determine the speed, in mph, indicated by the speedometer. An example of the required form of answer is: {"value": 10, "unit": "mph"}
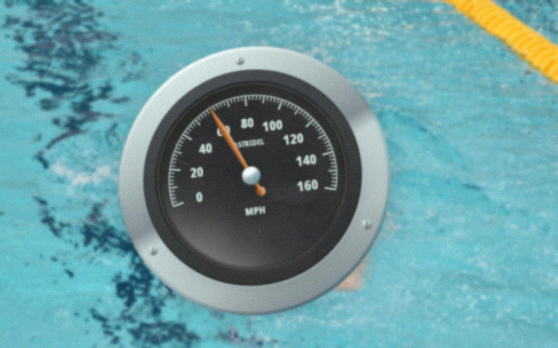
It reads {"value": 60, "unit": "mph"}
